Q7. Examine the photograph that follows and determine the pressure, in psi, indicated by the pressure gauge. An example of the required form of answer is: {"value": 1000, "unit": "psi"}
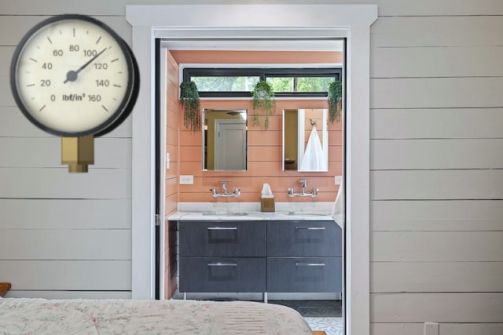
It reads {"value": 110, "unit": "psi"}
